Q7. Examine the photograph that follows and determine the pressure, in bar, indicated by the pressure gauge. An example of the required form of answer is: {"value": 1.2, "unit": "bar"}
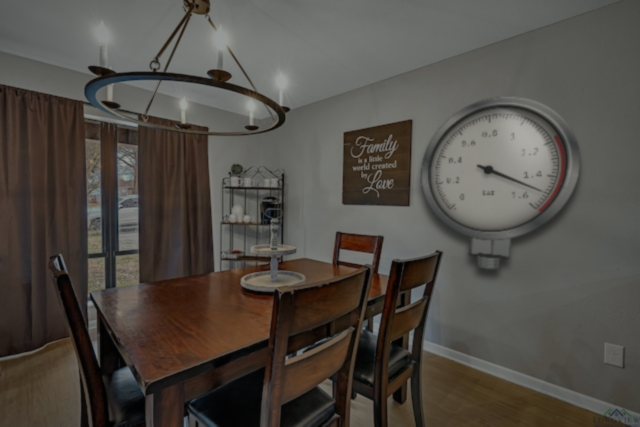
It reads {"value": 1.5, "unit": "bar"}
